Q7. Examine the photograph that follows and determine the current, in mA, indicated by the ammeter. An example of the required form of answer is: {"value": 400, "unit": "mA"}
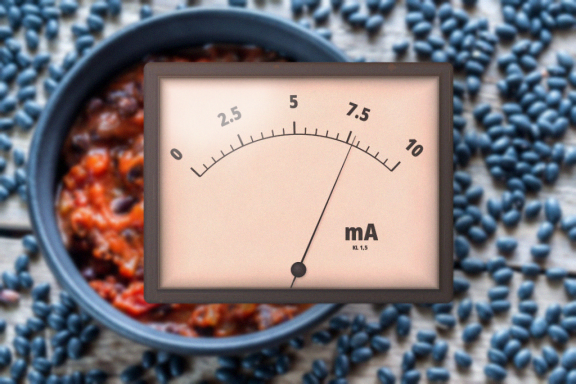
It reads {"value": 7.75, "unit": "mA"}
